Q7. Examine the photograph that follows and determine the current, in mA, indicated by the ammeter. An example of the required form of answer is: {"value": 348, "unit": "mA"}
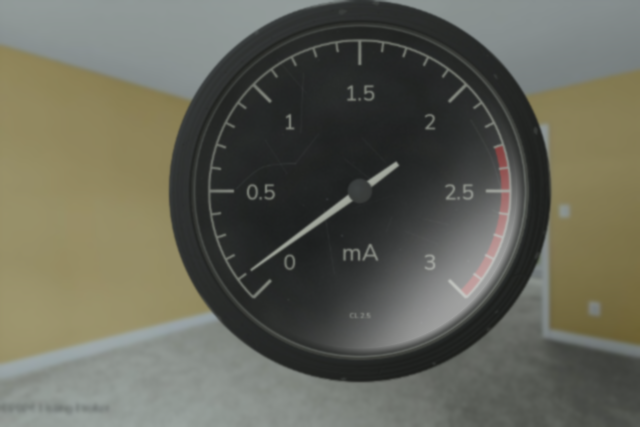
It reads {"value": 0.1, "unit": "mA"}
